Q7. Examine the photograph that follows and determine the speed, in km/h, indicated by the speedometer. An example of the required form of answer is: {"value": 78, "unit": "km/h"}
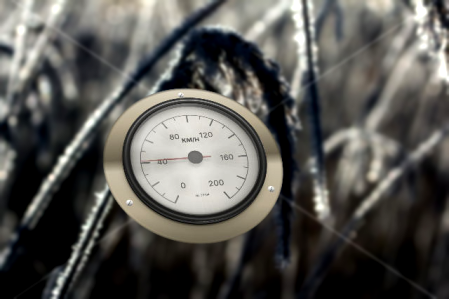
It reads {"value": 40, "unit": "km/h"}
